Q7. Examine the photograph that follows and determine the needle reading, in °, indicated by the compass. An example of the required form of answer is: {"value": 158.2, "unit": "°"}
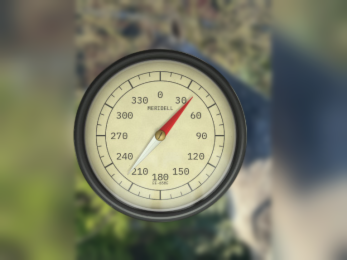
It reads {"value": 40, "unit": "°"}
